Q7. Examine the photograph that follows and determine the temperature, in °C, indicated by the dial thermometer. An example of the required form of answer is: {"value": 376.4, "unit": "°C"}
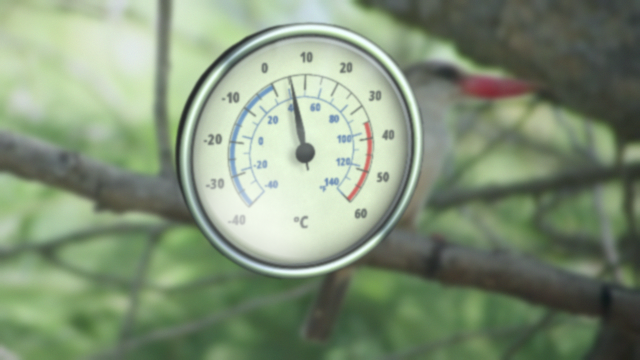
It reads {"value": 5, "unit": "°C"}
